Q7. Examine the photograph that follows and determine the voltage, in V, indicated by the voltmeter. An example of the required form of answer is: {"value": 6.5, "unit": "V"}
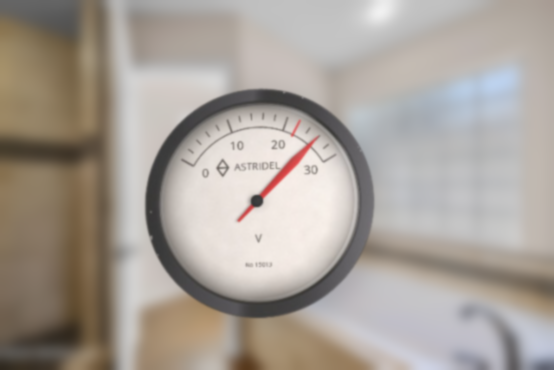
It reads {"value": 26, "unit": "V"}
